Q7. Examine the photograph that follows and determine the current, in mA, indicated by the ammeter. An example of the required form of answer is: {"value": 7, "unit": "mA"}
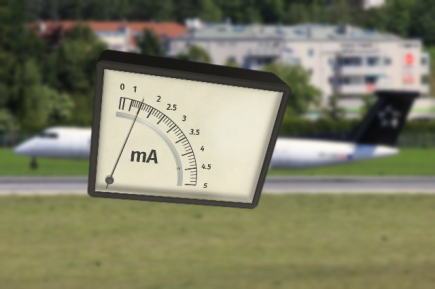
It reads {"value": 1.5, "unit": "mA"}
